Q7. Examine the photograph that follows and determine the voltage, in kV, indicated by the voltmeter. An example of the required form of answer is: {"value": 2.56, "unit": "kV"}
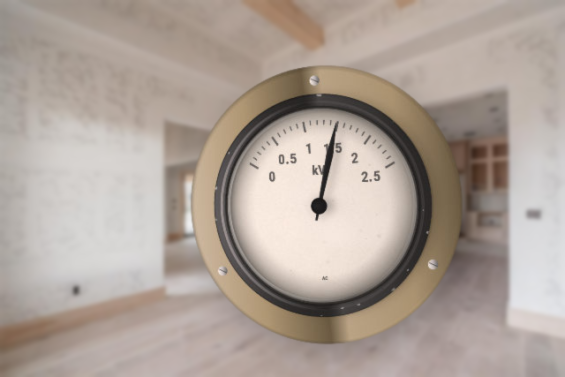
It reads {"value": 1.5, "unit": "kV"}
